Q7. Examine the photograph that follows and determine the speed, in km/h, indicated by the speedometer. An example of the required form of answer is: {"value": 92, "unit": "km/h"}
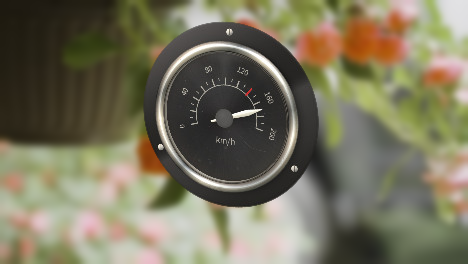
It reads {"value": 170, "unit": "km/h"}
